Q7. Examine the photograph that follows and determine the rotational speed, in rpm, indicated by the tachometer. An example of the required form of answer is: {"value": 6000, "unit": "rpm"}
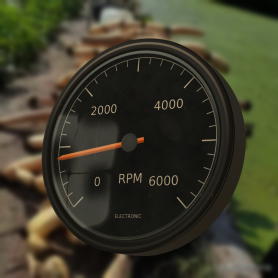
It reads {"value": 800, "unit": "rpm"}
